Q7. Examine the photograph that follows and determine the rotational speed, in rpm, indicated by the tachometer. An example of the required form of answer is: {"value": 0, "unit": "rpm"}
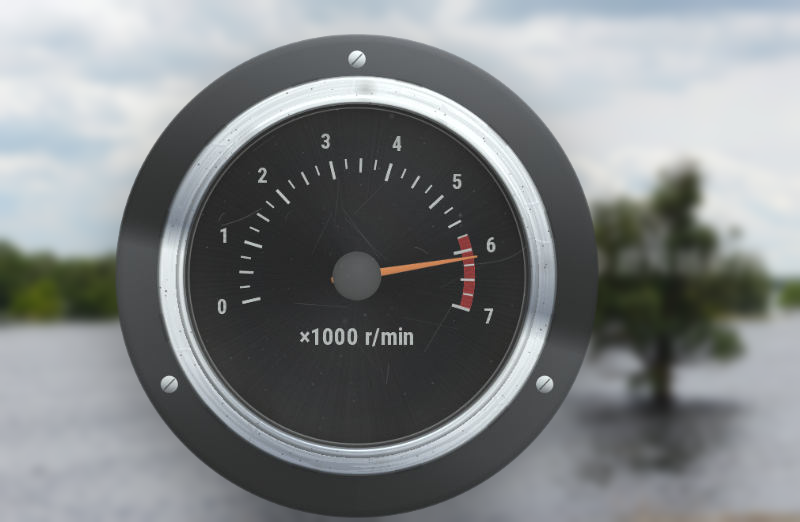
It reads {"value": 6125, "unit": "rpm"}
